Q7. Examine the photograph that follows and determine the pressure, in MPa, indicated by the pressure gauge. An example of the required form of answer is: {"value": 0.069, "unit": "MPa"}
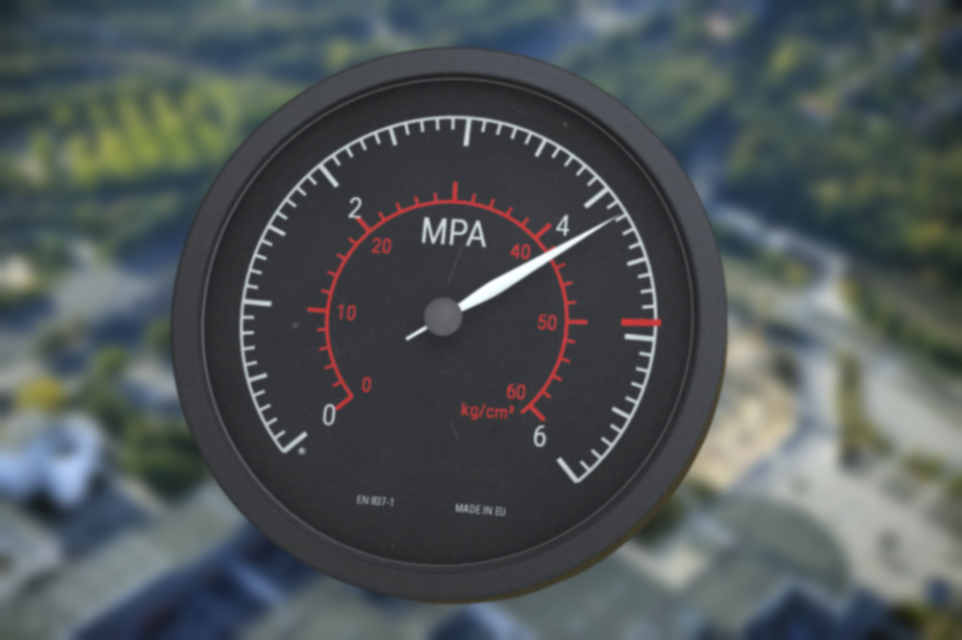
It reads {"value": 4.2, "unit": "MPa"}
